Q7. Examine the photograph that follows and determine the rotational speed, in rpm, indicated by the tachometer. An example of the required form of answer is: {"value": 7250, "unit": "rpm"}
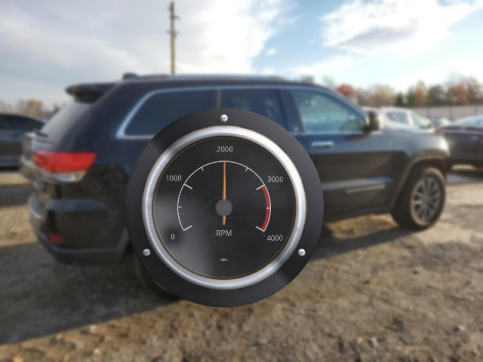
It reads {"value": 2000, "unit": "rpm"}
